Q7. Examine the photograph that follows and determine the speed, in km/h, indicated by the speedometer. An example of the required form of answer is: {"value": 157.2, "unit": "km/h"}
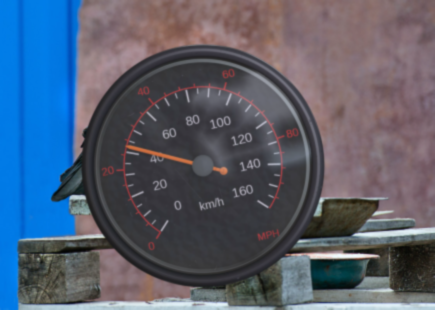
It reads {"value": 42.5, "unit": "km/h"}
